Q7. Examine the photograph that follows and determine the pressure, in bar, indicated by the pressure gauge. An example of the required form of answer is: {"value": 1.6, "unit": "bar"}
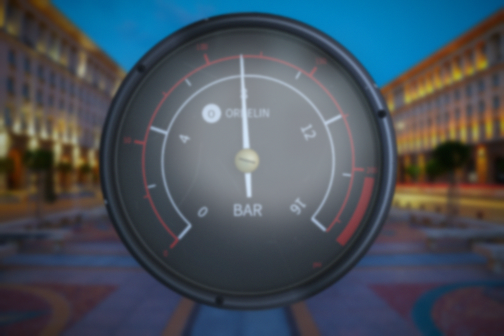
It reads {"value": 8, "unit": "bar"}
